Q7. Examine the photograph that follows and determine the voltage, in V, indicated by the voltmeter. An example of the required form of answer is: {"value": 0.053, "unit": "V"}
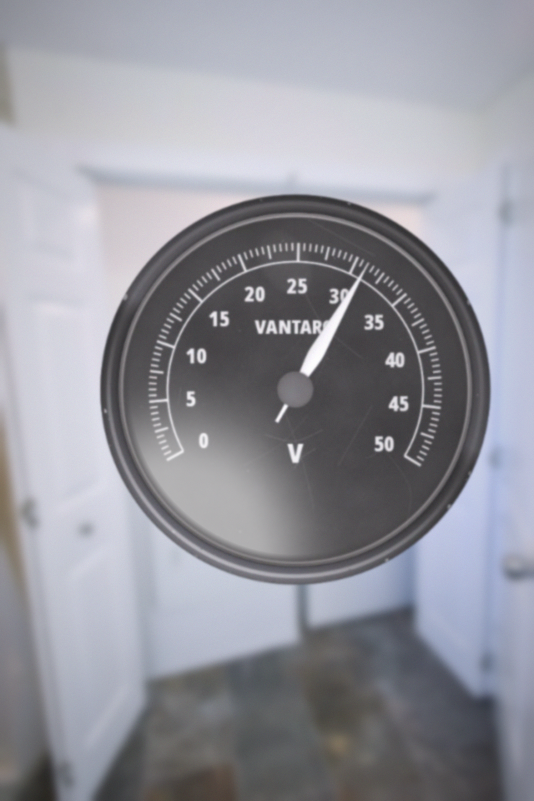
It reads {"value": 31, "unit": "V"}
